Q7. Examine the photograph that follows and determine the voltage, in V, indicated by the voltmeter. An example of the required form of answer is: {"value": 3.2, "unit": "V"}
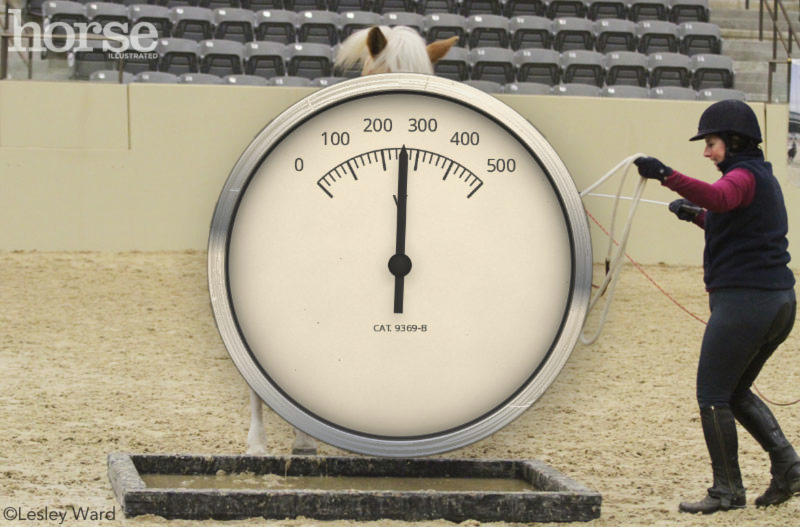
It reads {"value": 260, "unit": "V"}
